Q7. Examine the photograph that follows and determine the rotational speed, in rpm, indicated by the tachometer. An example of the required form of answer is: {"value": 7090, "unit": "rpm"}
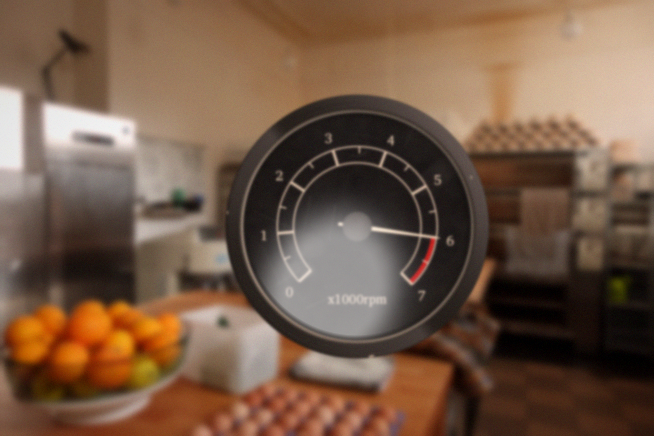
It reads {"value": 6000, "unit": "rpm"}
